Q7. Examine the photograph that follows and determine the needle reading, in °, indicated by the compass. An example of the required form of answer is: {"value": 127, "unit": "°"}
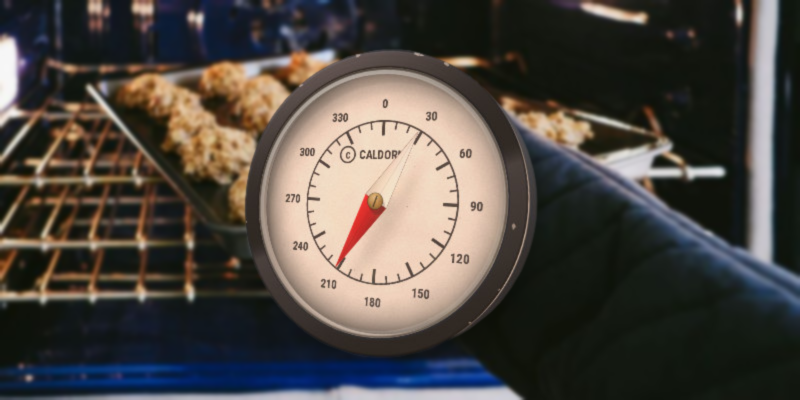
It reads {"value": 210, "unit": "°"}
